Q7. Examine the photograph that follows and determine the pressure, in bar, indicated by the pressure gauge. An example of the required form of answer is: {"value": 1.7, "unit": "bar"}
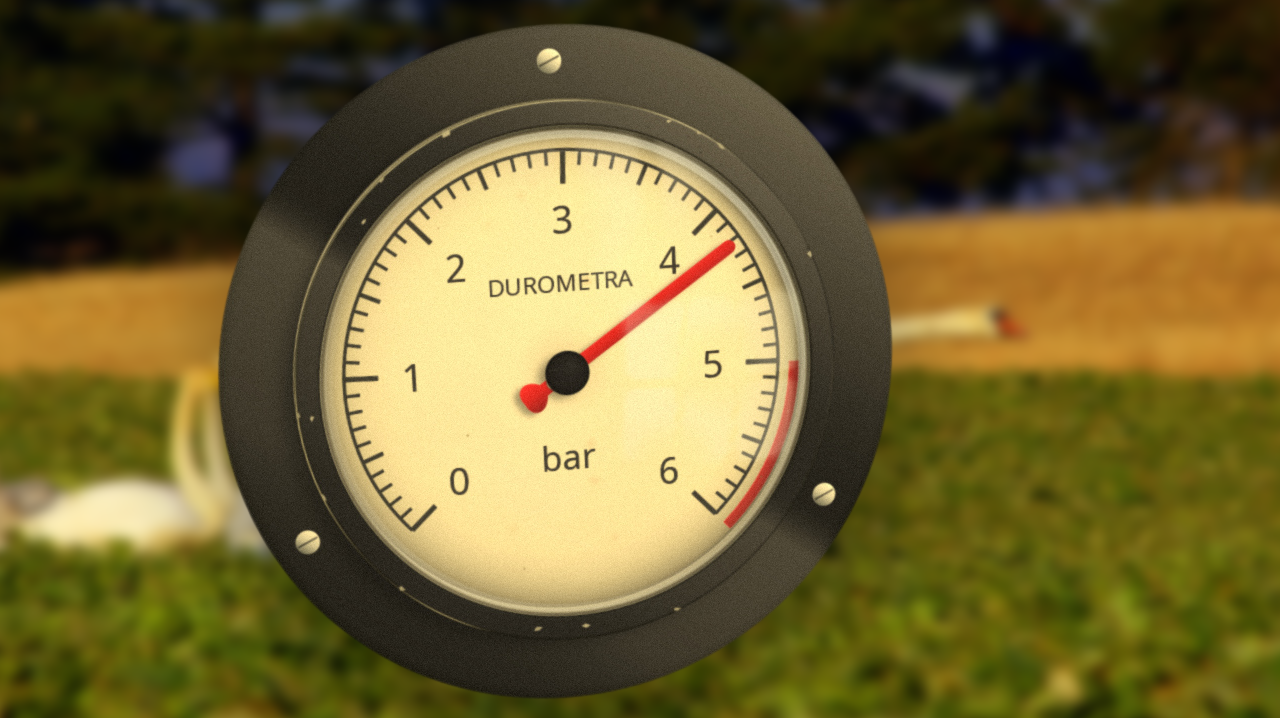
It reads {"value": 4.2, "unit": "bar"}
